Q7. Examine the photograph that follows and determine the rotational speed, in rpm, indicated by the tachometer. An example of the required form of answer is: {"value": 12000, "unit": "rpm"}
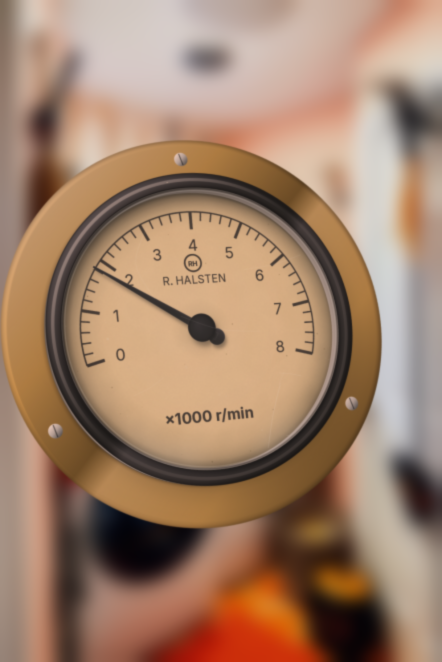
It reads {"value": 1800, "unit": "rpm"}
